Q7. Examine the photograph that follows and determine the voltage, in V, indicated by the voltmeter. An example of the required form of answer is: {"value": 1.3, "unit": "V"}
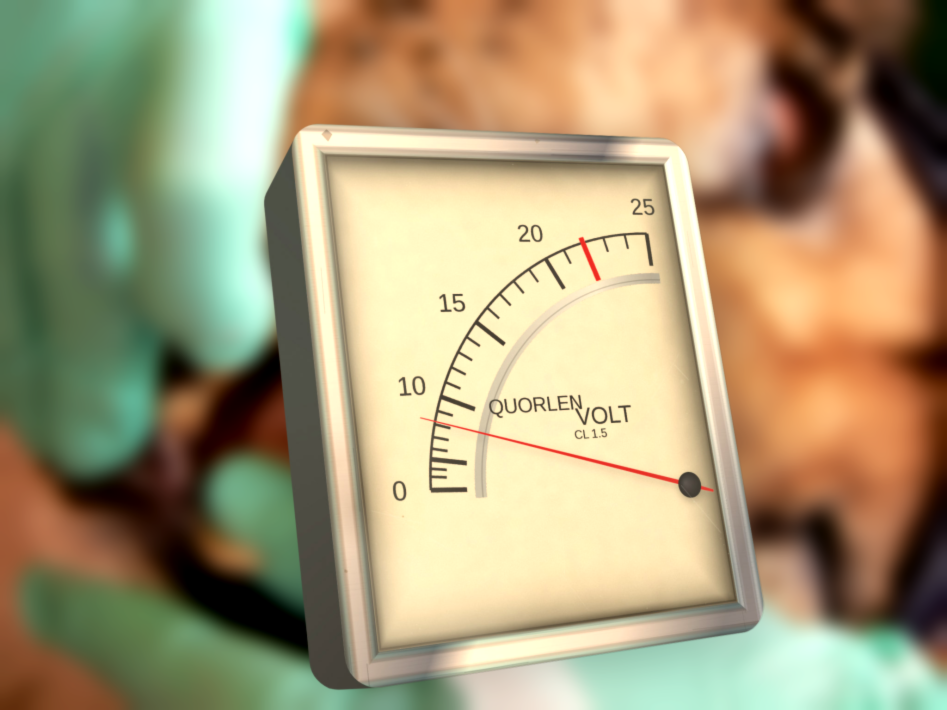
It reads {"value": 8, "unit": "V"}
